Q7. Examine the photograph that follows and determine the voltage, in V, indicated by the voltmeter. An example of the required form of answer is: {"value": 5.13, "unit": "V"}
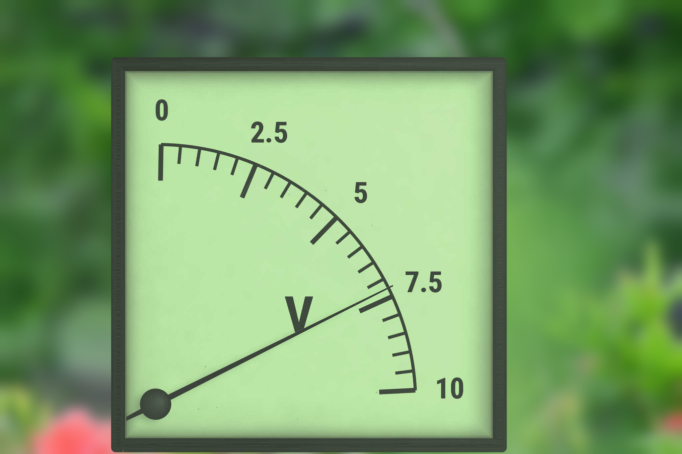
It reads {"value": 7.25, "unit": "V"}
